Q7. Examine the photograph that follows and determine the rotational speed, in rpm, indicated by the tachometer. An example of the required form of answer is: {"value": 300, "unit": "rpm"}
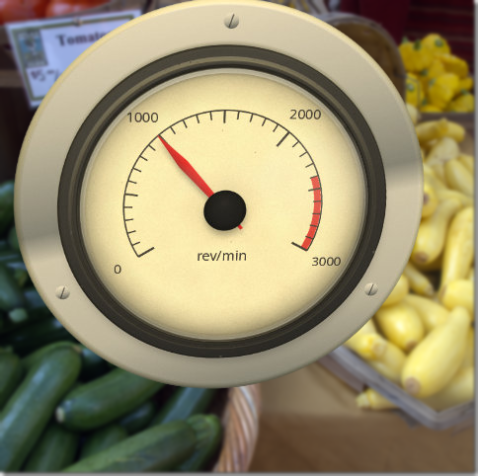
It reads {"value": 1000, "unit": "rpm"}
